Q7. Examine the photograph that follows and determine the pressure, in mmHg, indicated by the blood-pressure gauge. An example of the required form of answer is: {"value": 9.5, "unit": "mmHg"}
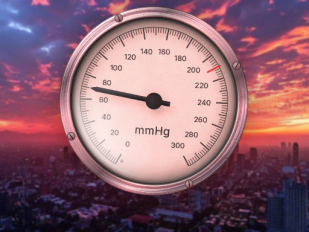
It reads {"value": 70, "unit": "mmHg"}
